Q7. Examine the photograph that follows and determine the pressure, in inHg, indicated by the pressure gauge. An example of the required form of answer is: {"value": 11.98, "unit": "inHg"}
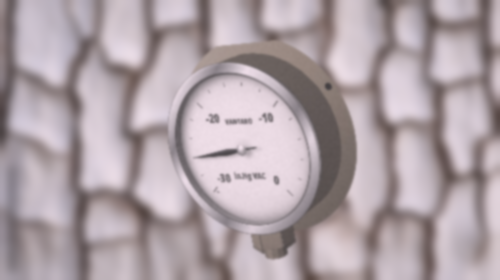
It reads {"value": -26, "unit": "inHg"}
